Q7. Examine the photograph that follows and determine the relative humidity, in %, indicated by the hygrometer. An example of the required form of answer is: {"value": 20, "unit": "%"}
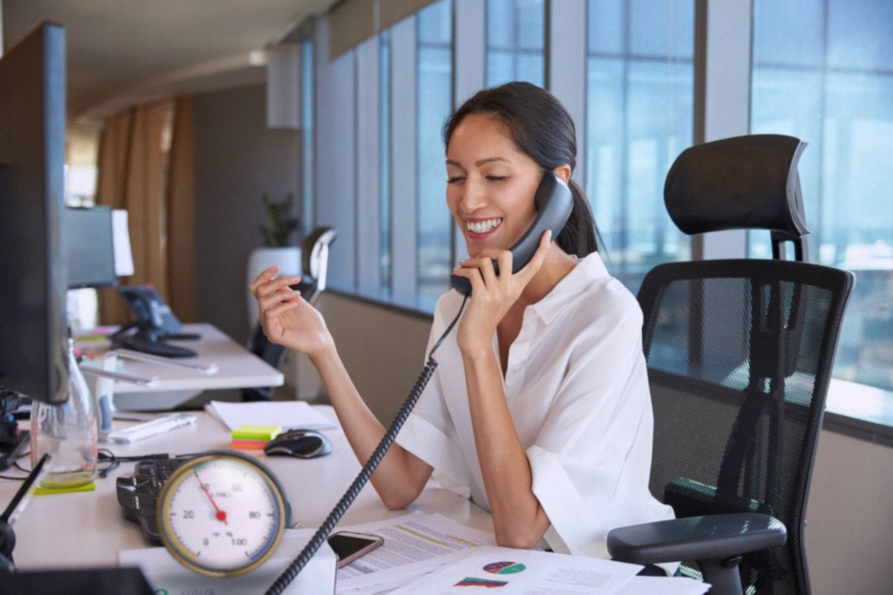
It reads {"value": 40, "unit": "%"}
